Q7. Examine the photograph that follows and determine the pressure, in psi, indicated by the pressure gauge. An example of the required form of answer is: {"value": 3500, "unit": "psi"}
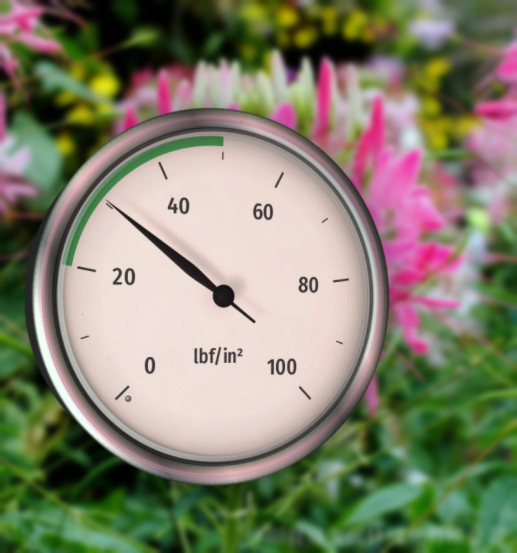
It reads {"value": 30, "unit": "psi"}
